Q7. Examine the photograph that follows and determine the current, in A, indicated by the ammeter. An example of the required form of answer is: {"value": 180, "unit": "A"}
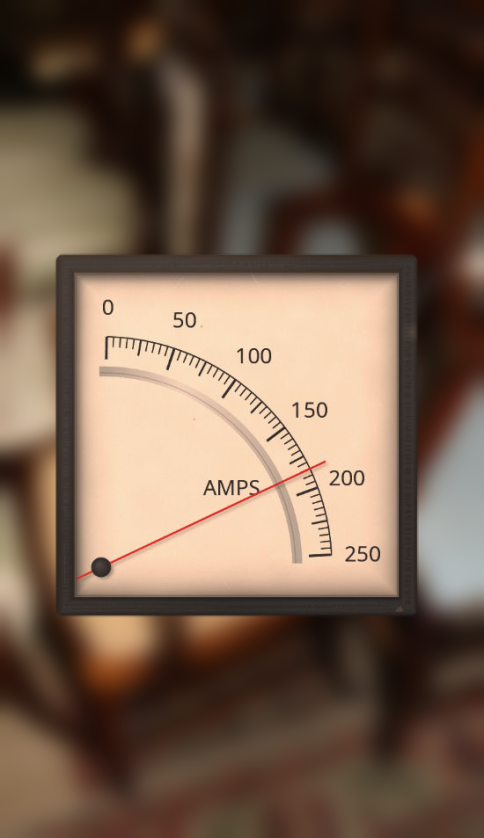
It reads {"value": 185, "unit": "A"}
